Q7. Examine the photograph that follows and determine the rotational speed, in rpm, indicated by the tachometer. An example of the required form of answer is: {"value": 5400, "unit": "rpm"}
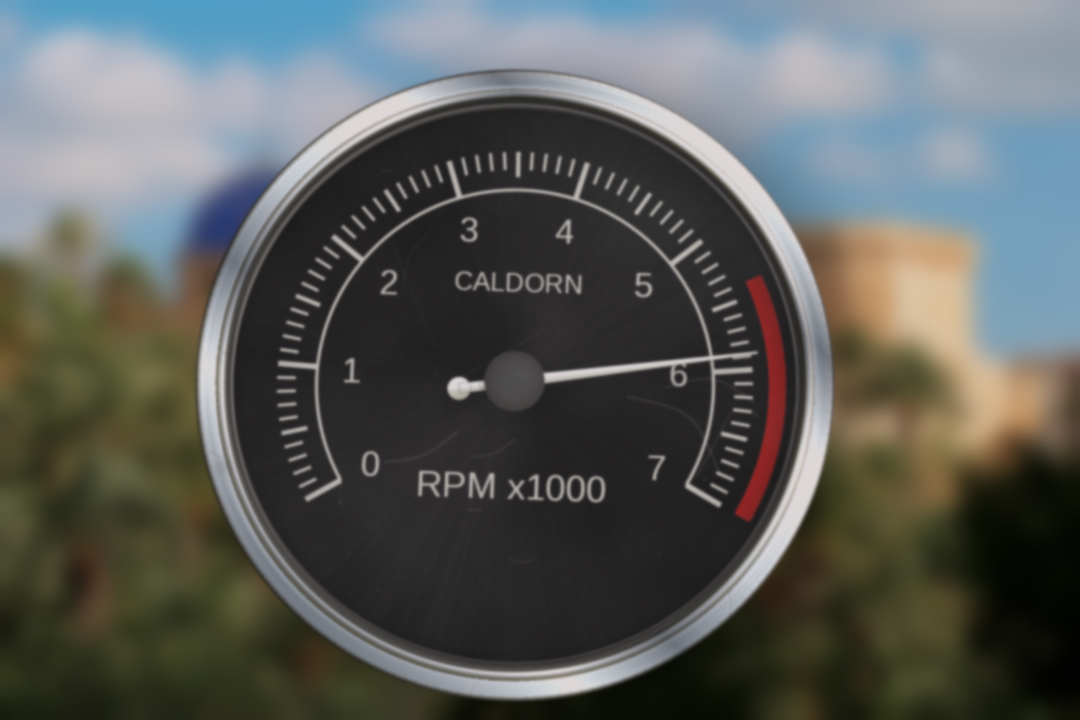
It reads {"value": 5900, "unit": "rpm"}
